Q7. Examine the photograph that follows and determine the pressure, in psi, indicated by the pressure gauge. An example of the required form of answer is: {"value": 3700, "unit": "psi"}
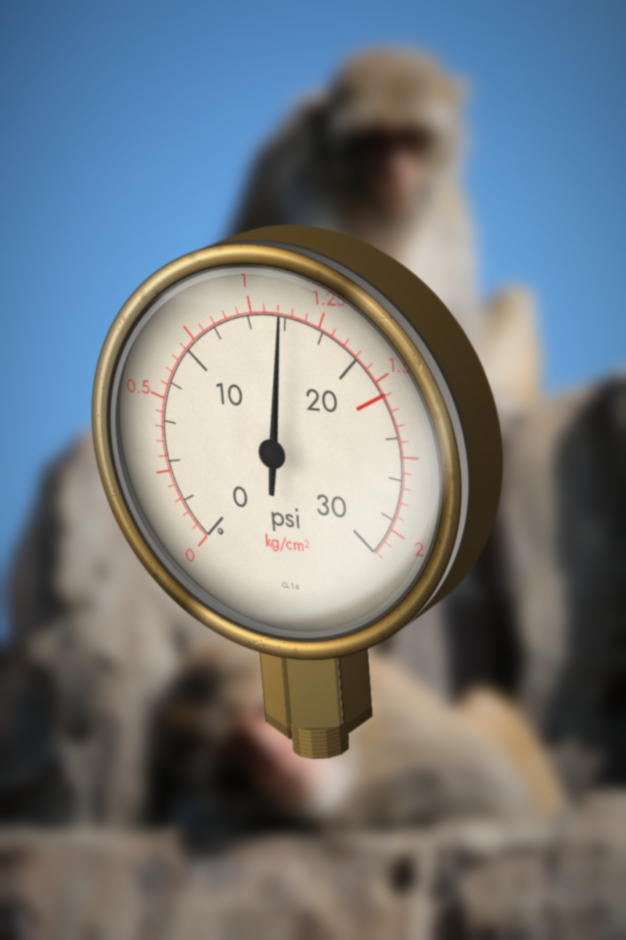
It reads {"value": 16, "unit": "psi"}
